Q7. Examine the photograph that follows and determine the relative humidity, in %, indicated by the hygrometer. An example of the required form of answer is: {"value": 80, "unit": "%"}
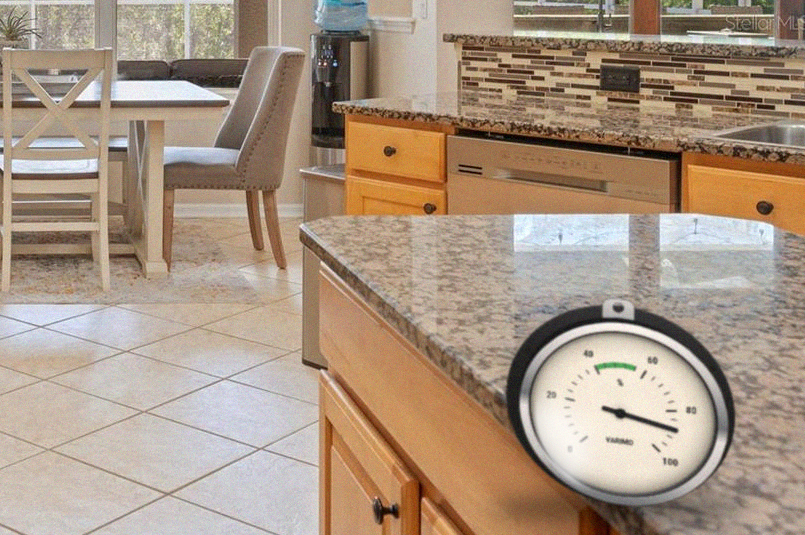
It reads {"value": 88, "unit": "%"}
